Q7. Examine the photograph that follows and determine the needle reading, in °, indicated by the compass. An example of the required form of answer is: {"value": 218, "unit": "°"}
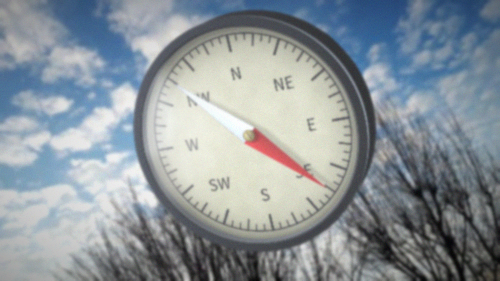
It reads {"value": 135, "unit": "°"}
